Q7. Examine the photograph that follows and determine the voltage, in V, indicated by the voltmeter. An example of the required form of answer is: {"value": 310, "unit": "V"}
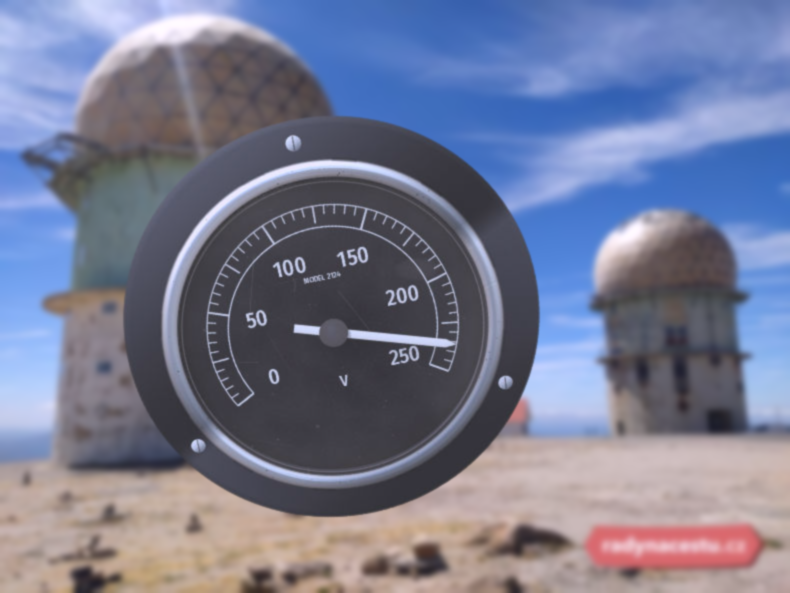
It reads {"value": 235, "unit": "V"}
